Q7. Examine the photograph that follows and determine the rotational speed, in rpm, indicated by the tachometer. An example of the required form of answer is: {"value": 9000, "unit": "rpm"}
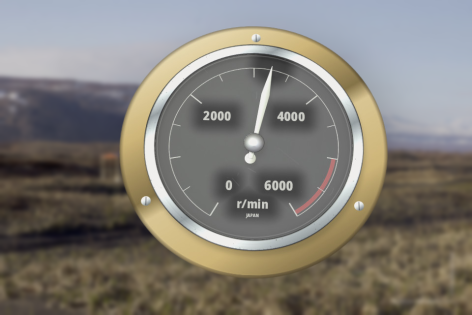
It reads {"value": 3250, "unit": "rpm"}
